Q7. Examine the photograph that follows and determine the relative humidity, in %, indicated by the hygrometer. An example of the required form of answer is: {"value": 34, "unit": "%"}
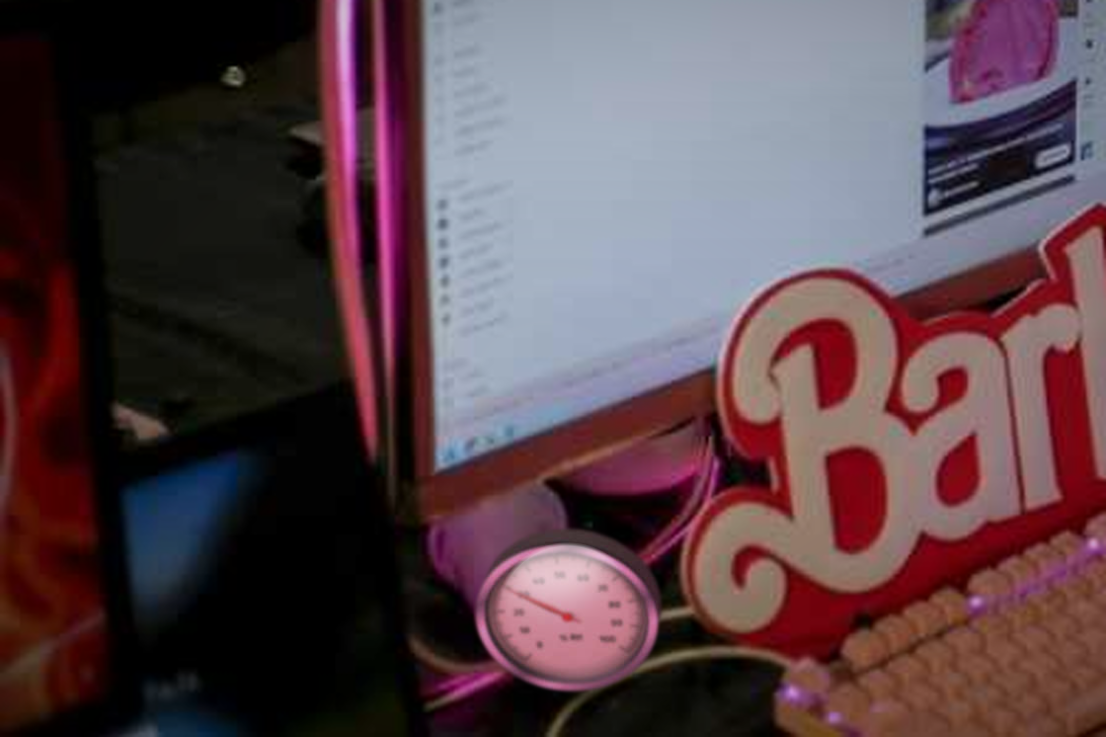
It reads {"value": 30, "unit": "%"}
